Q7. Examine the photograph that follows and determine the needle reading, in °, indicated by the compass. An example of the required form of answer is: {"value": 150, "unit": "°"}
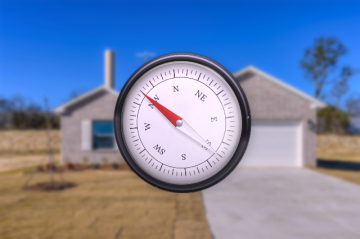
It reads {"value": 315, "unit": "°"}
